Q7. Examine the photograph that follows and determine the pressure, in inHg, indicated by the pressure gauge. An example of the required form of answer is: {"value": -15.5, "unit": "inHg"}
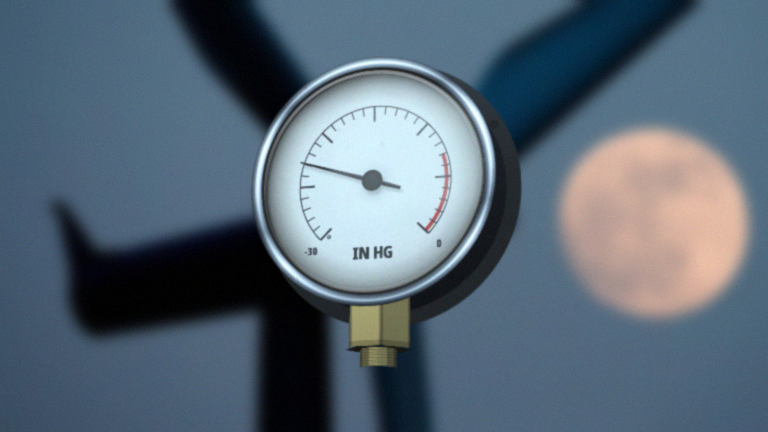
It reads {"value": -23, "unit": "inHg"}
